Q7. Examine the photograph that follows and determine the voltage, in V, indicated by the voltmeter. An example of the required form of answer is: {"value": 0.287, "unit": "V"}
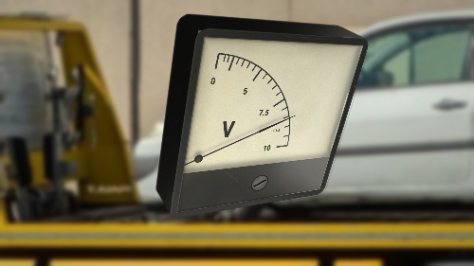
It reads {"value": 8.5, "unit": "V"}
